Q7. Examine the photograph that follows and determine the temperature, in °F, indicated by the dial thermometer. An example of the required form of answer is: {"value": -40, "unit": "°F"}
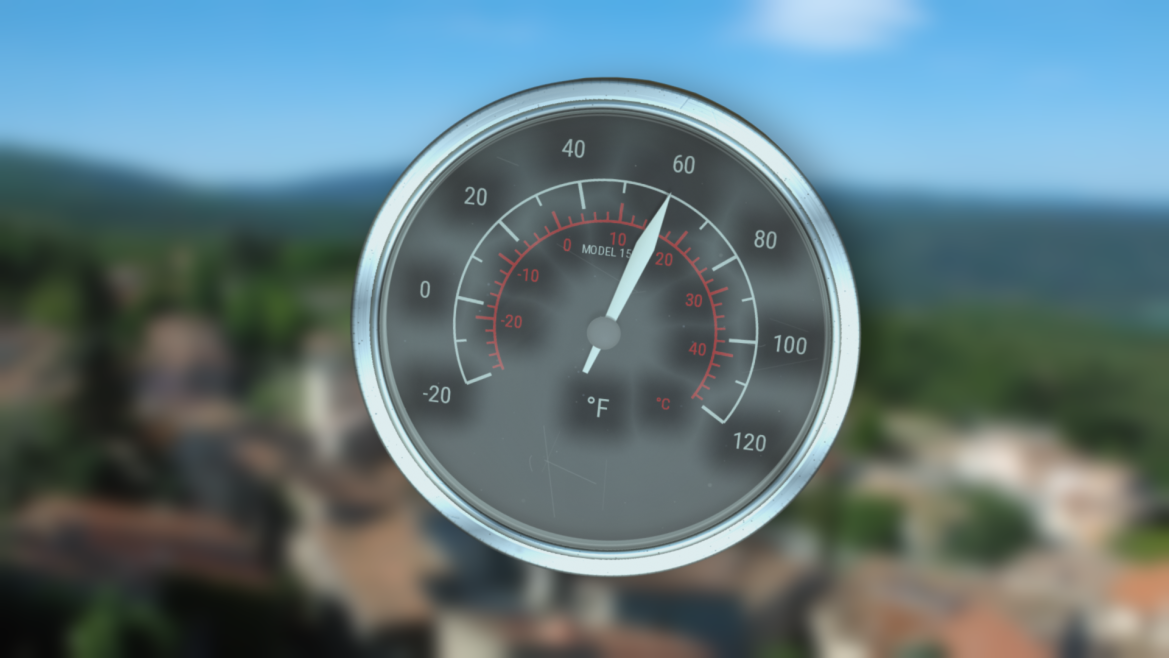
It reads {"value": 60, "unit": "°F"}
